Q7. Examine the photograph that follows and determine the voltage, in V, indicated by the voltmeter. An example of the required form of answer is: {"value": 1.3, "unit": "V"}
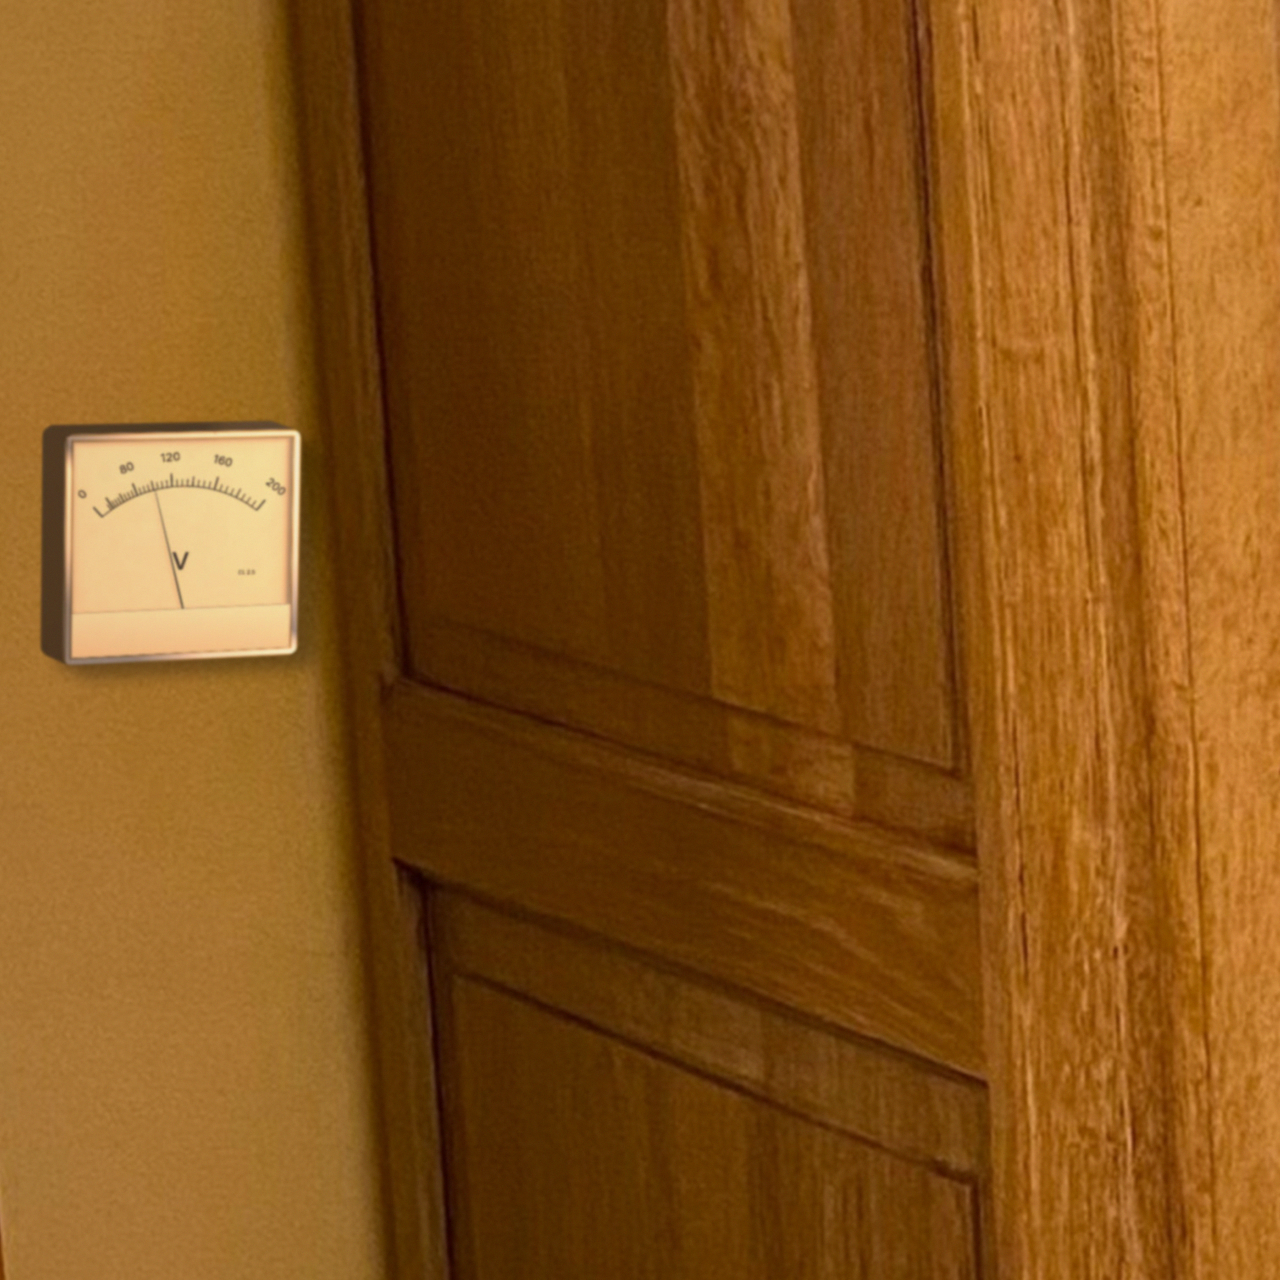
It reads {"value": 100, "unit": "V"}
